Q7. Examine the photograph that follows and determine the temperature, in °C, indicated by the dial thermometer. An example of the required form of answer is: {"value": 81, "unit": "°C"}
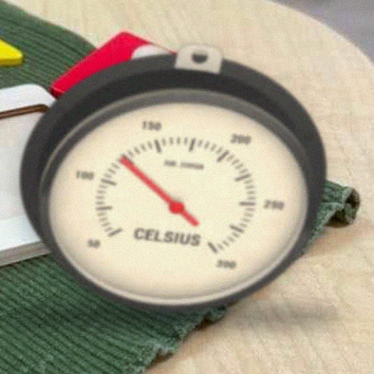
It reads {"value": 125, "unit": "°C"}
